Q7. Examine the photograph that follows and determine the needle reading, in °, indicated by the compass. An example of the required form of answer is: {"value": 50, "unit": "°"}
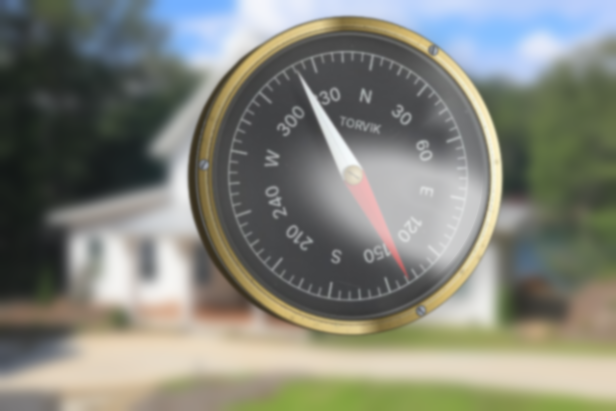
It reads {"value": 140, "unit": "°"}
